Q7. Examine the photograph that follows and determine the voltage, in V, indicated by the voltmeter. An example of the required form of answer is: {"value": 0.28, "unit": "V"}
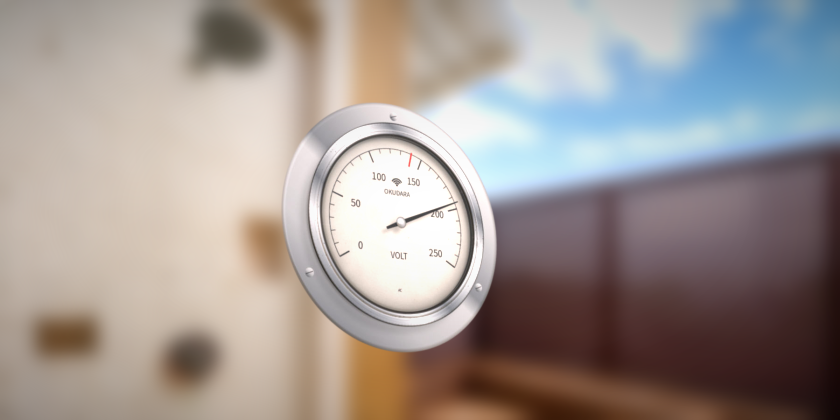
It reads {"value": 195, "unit": "V"}
